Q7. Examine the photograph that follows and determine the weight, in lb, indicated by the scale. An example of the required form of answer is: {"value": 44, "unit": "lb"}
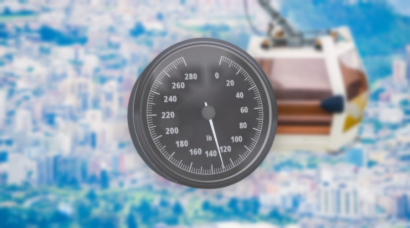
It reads {"value": 130, "unit": "lb"}
